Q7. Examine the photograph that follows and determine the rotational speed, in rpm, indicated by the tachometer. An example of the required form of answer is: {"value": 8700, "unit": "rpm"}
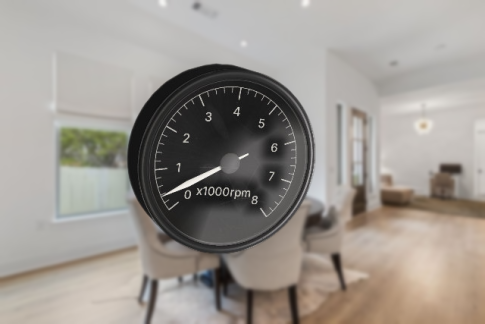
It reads {"value": 400, "unit": "rpm"}
